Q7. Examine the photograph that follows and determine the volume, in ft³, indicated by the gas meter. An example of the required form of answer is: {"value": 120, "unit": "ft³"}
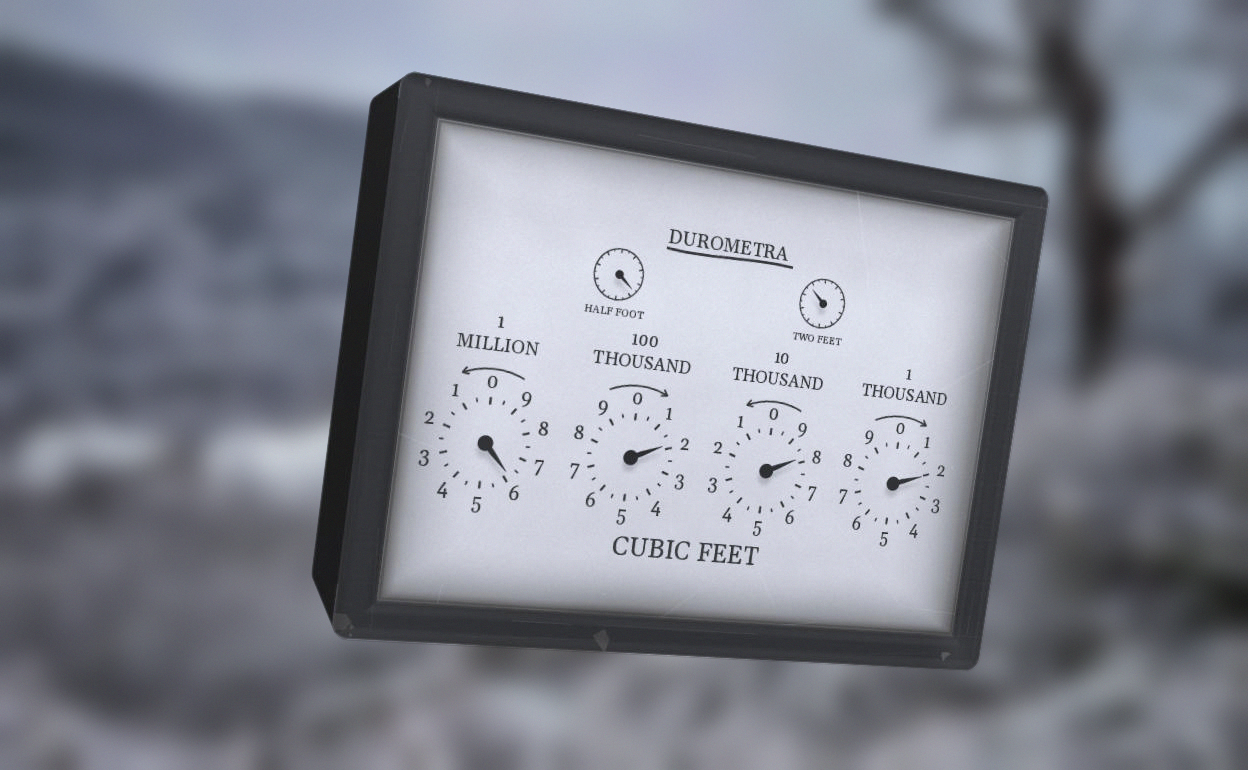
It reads {"value": 618200, "unit": "ft³"}
